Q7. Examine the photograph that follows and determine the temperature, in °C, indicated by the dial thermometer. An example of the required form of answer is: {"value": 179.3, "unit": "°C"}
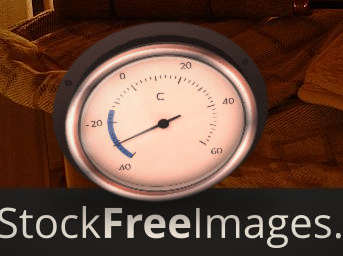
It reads {"value": -30, "unit": "°C"}
